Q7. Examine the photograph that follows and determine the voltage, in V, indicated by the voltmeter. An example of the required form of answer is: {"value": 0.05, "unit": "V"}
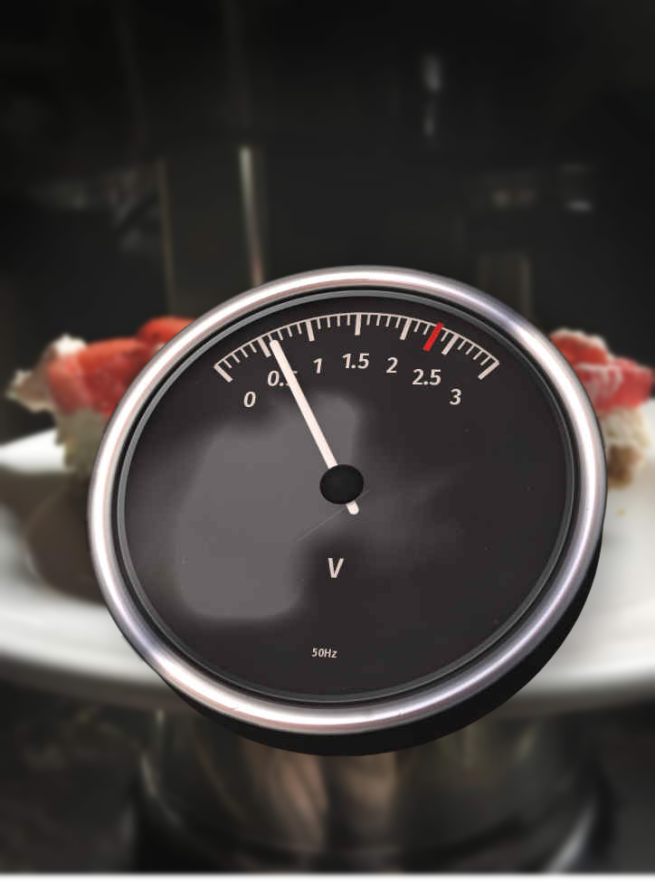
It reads {"value": 0.6, "unit": "V"}
